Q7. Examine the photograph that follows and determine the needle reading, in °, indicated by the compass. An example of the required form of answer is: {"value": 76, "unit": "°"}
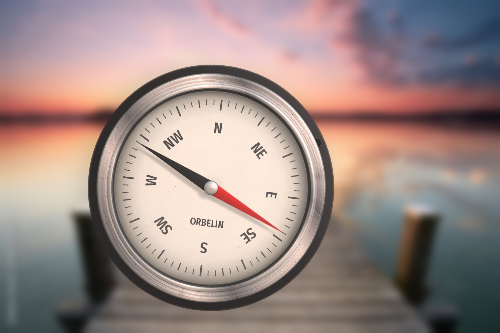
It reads {"value": 115, "unit": "°"}
